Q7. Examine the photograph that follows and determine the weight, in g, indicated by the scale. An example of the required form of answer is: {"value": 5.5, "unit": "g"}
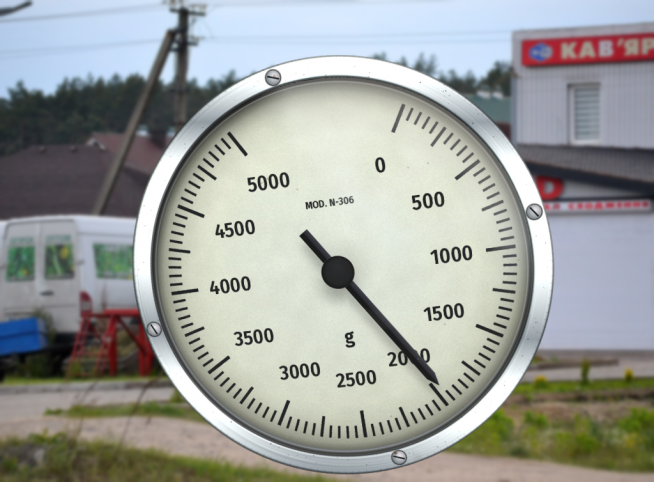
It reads {"value": 1950, "unit": "g"}
